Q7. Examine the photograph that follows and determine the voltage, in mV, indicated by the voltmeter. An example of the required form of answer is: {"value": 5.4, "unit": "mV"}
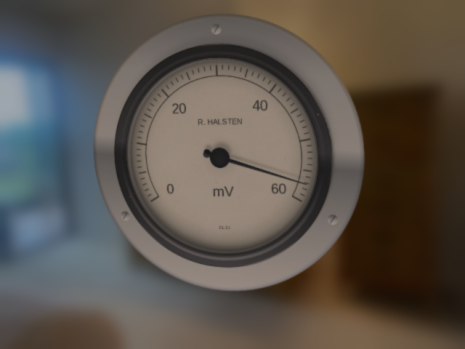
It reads {"value": 57, "unit": "mV"}
